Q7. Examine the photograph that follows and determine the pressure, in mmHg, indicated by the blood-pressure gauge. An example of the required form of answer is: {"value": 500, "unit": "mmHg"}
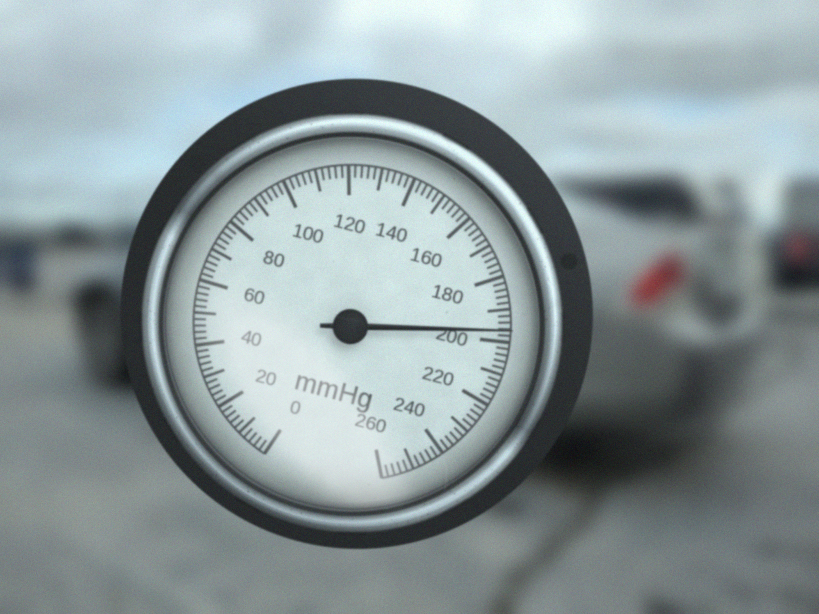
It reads {"value": 196, "unit": "mmHg"}
